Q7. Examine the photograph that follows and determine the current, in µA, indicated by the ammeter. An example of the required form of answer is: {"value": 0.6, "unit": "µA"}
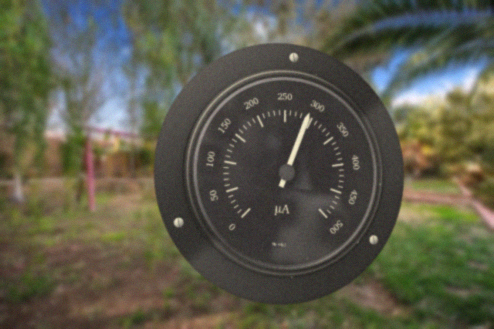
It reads {"value": 290, "unit": "µA"}
